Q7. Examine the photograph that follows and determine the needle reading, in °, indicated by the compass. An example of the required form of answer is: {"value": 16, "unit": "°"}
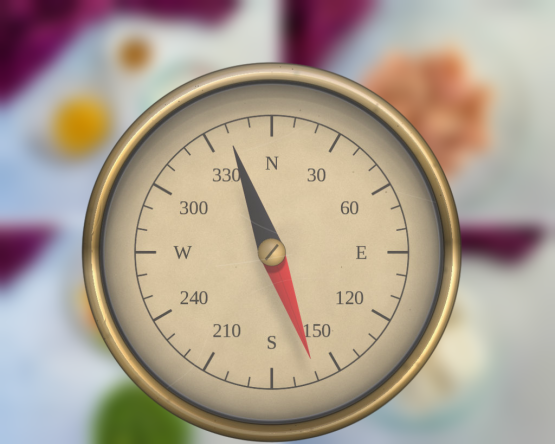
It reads {"value": 160, "unit": "°"}
